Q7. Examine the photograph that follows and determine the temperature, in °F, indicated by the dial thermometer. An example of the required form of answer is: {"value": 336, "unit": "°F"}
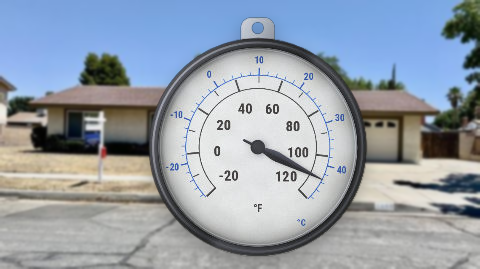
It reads {"value": 110, "unit": "°F"}
